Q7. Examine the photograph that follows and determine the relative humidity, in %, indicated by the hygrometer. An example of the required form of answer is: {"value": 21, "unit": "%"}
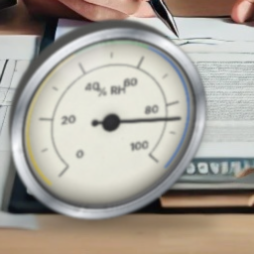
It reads {"value": 85, "unit": "%"}
